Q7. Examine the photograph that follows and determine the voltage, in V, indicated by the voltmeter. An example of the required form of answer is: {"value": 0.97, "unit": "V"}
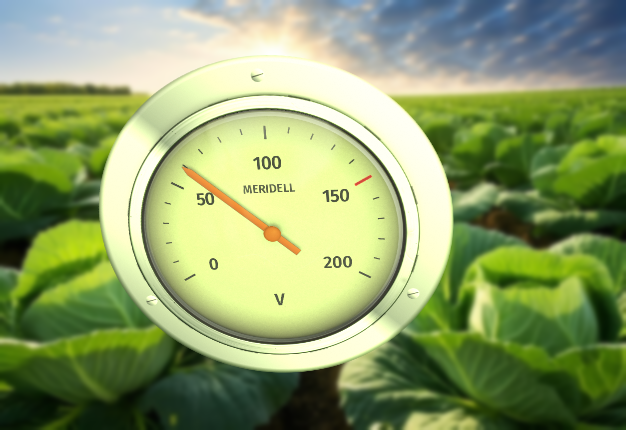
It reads {"value": 60, "unit": "V"}
